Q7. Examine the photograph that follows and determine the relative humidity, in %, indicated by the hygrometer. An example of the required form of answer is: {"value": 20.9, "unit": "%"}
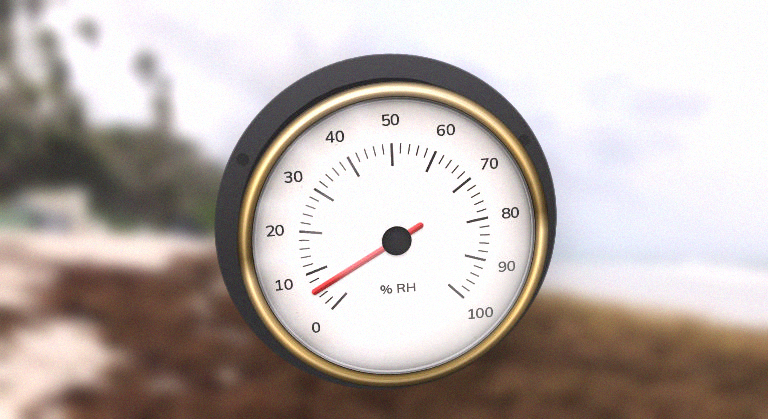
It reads {"value": 6, "unit": "%"}
